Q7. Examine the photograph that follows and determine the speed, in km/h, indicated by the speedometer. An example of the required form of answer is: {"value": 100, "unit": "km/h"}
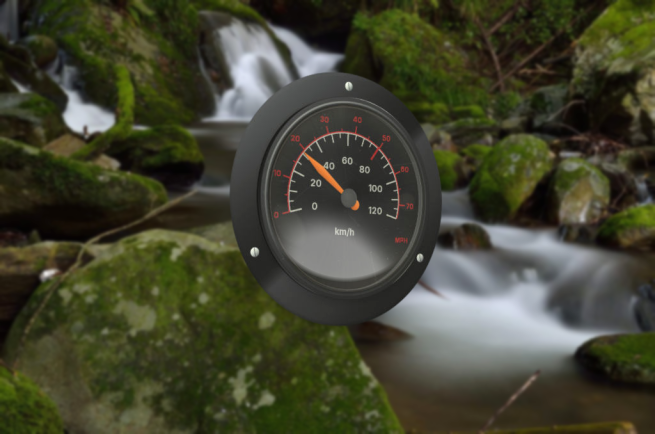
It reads {"value": 30, "unit": "km/h"}
